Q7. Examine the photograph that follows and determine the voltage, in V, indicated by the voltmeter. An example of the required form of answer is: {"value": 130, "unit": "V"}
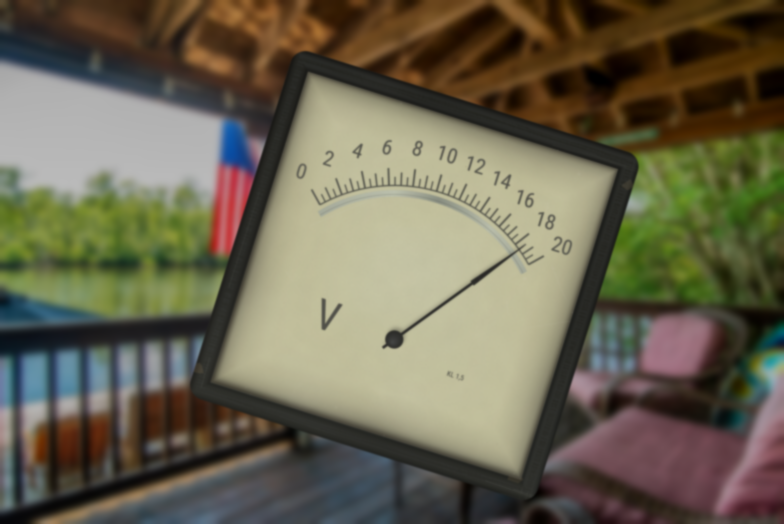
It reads {"value": 18.5, "unit": "V"}
